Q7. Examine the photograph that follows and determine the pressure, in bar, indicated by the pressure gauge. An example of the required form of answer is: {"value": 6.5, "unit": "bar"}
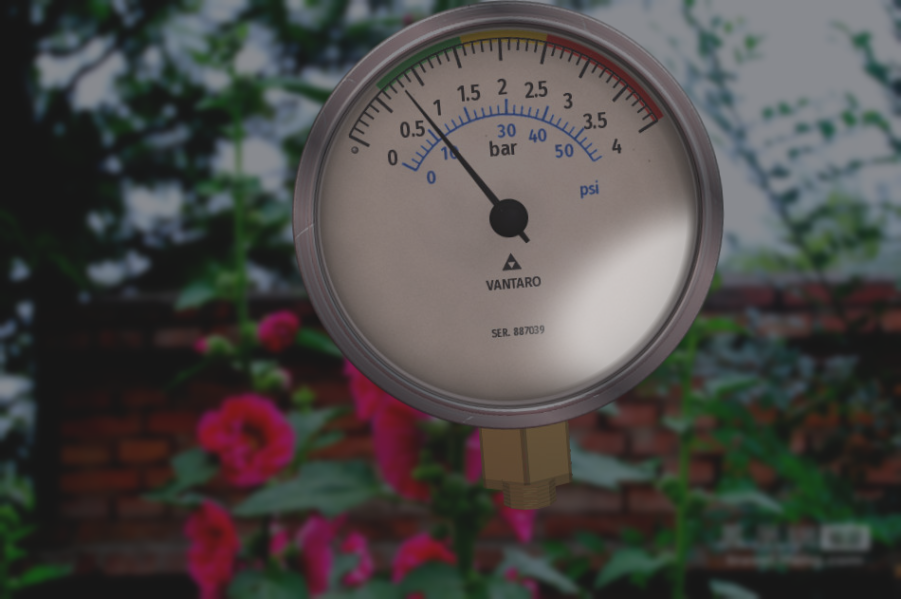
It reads {"value": 0.8, "unit": "bar"}
